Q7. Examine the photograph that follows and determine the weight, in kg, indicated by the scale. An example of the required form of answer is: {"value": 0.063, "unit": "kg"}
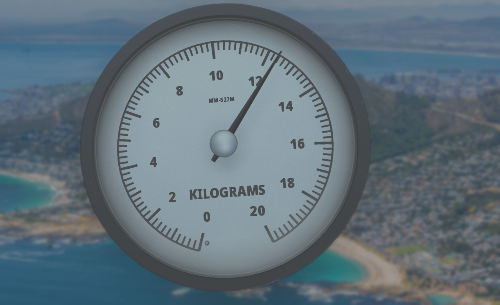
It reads {"value": 12.4, "unit": "kg"}
